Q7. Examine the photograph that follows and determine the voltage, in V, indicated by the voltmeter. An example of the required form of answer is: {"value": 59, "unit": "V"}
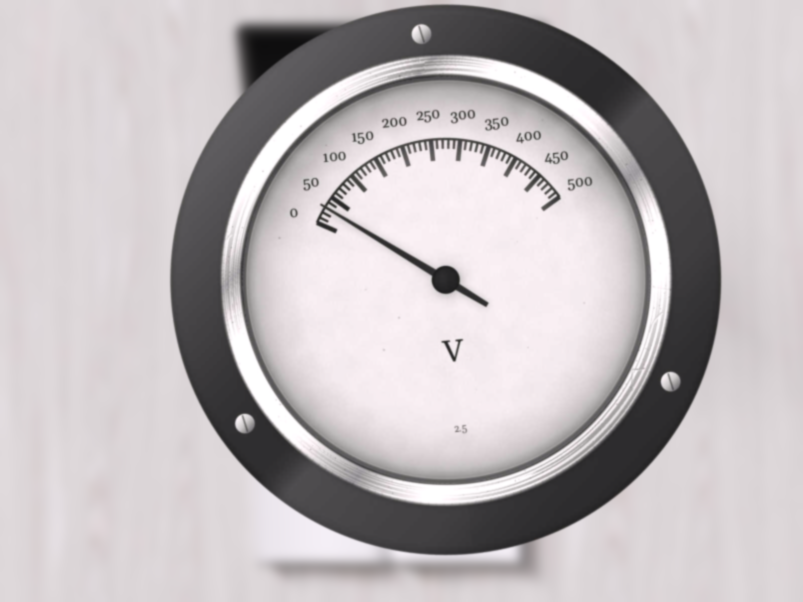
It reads {"value": 30, "unit": "V"}
